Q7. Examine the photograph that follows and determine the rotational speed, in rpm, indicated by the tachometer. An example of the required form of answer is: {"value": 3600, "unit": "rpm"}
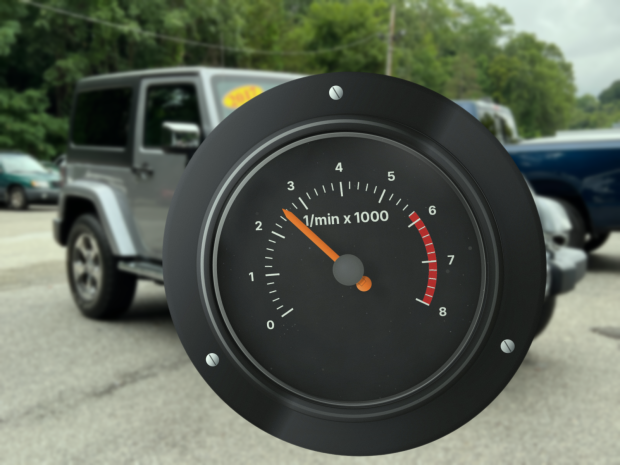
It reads {"value": 2600, "unit": "rpm"}
